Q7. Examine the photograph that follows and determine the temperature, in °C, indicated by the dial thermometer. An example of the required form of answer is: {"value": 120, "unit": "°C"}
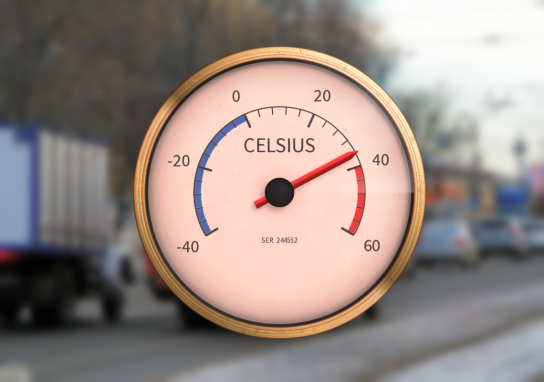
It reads {"value": 36, "unit": "°C"}
